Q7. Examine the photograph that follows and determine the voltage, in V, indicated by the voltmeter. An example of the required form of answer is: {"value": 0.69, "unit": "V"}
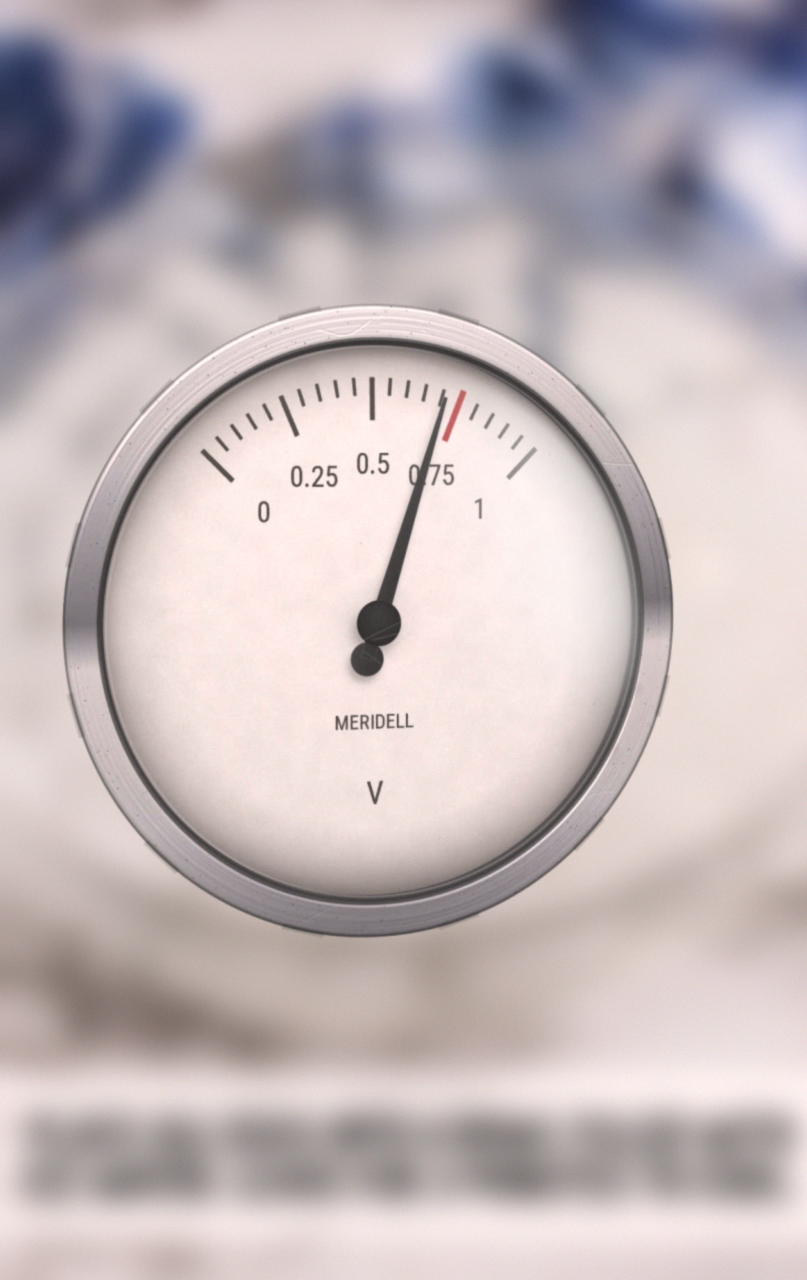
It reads {"value": 0.7, "unit": "V"}
